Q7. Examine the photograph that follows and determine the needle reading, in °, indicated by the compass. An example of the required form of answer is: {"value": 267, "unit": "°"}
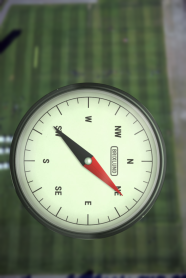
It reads {"value": 45, "unit": "°"}
